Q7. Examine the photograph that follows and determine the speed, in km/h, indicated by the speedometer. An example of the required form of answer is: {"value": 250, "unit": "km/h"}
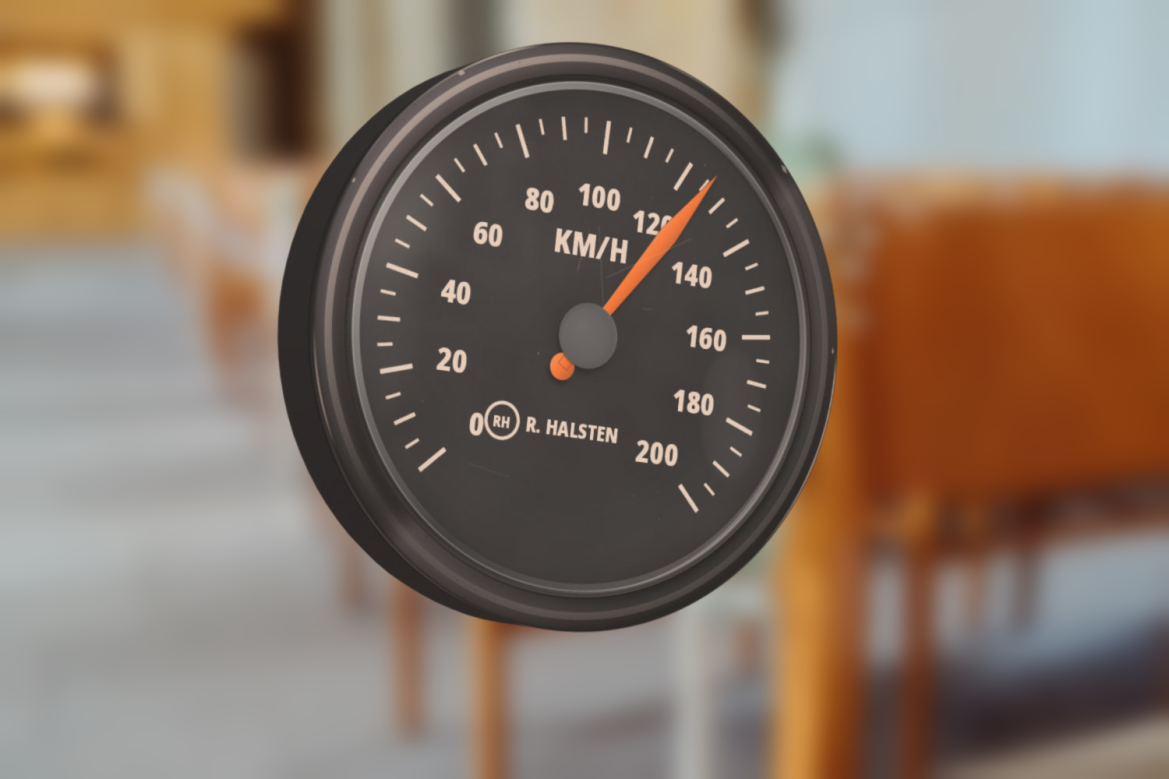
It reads {"value": 125, "unit": "km/h"}
